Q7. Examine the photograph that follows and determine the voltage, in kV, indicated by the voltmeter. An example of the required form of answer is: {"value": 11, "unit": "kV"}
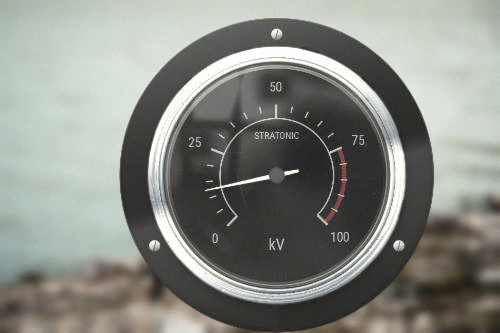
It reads {"value": 12.5, "unit": "kV"}
